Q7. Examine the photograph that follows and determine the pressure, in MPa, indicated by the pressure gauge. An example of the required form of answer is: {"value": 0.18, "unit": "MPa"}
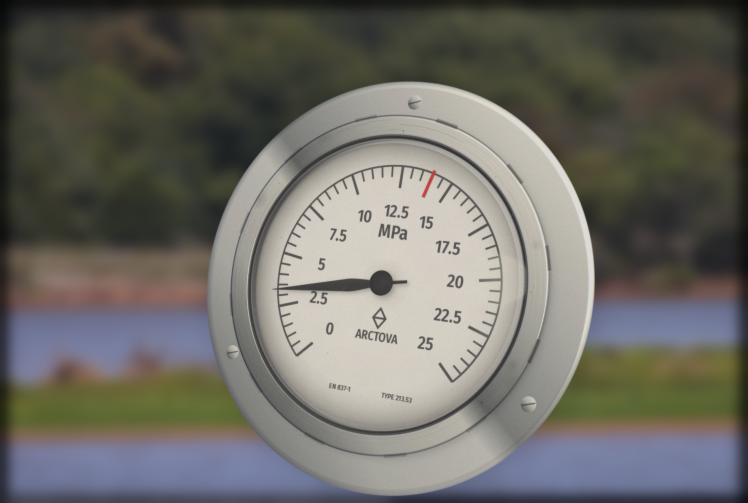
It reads {"value": 3.25, "unit": "MPa"}
